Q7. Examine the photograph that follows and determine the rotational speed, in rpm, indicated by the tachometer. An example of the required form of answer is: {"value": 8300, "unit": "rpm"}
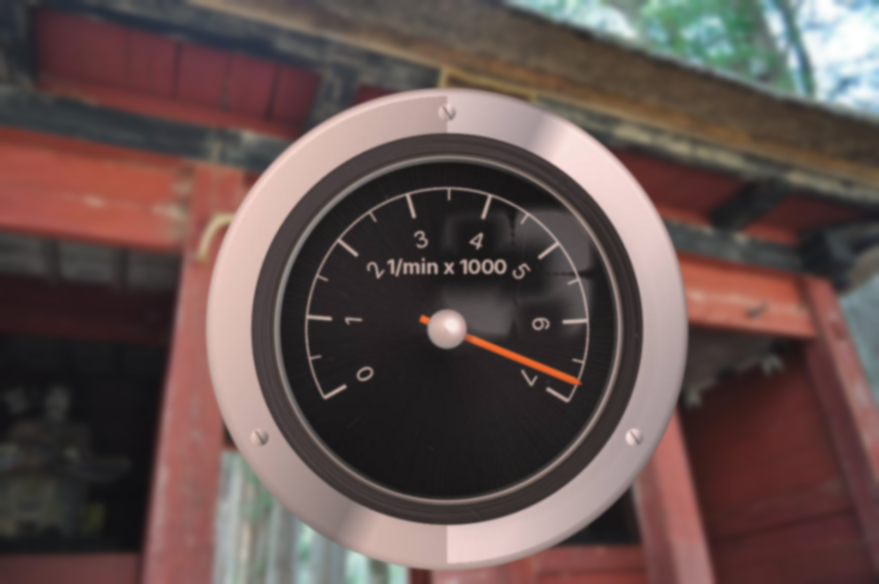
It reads {"value": 6750, "unit": "rpm"}
